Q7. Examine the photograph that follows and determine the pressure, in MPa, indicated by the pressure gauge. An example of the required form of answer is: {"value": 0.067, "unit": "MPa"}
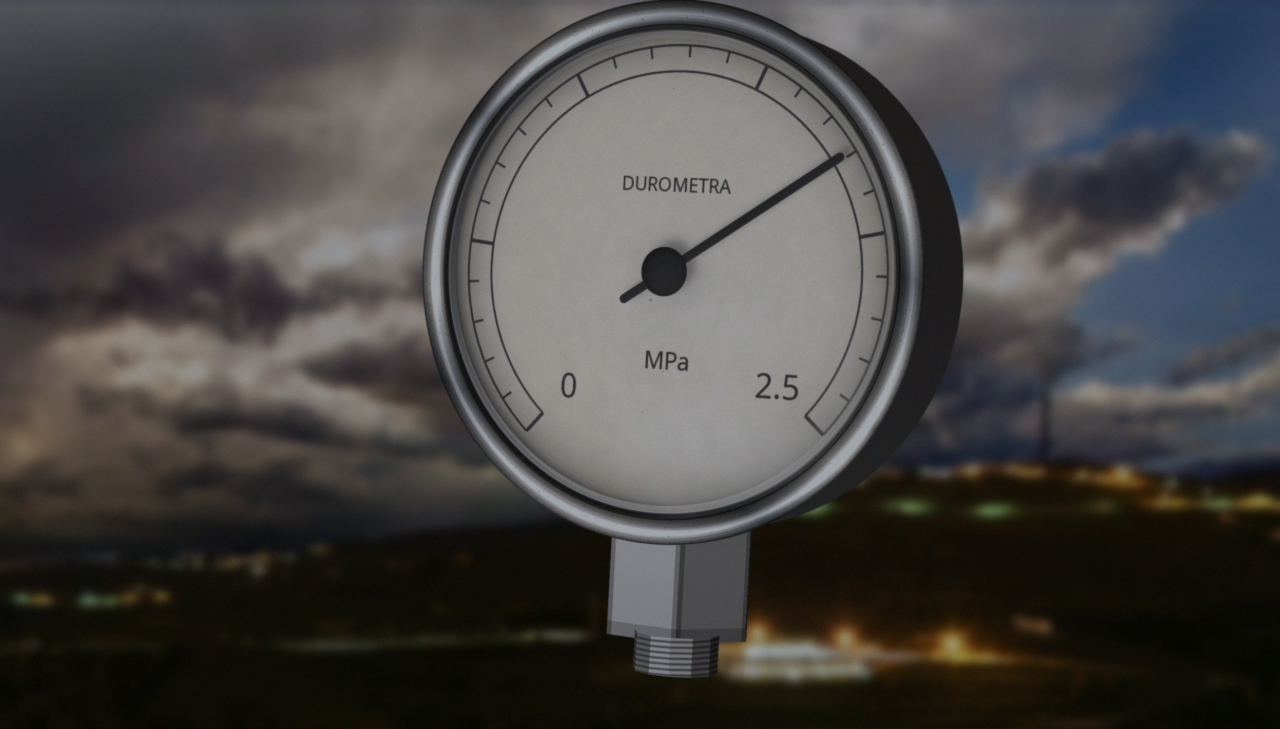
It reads {"value": 1.8, "unit": "MPa"}
